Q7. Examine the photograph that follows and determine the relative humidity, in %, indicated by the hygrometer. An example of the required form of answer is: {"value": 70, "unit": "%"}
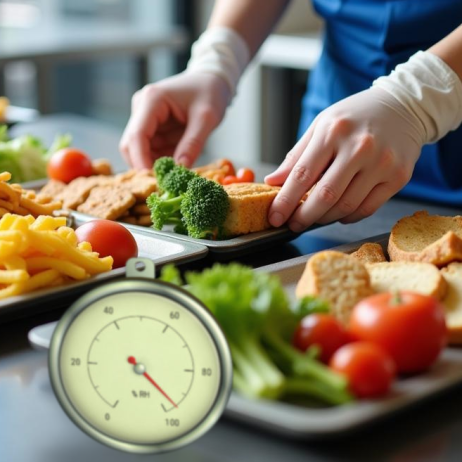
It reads {"value": 95, "unit": "%"}
